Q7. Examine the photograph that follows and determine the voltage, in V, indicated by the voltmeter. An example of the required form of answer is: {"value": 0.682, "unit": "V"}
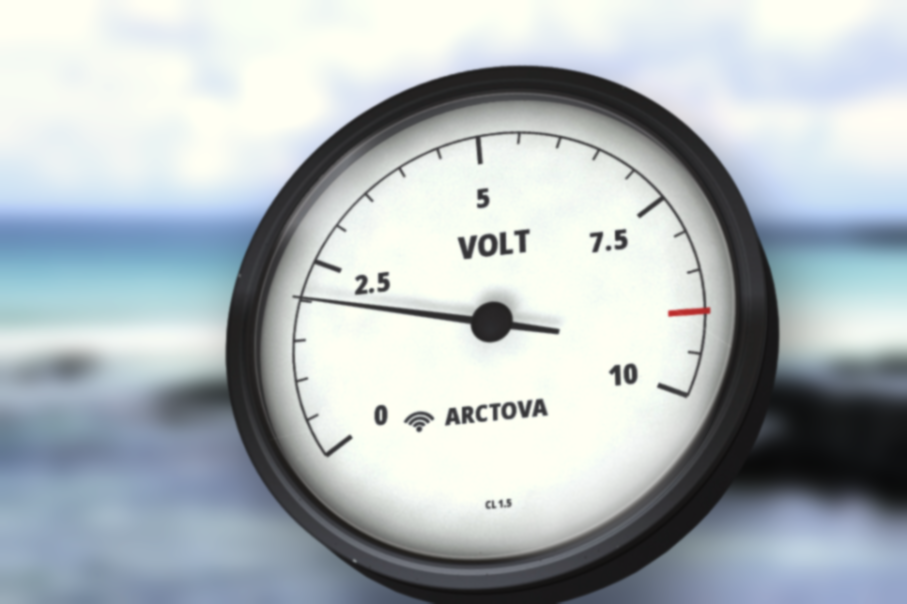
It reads {"value": 2, "unit": "V"}
